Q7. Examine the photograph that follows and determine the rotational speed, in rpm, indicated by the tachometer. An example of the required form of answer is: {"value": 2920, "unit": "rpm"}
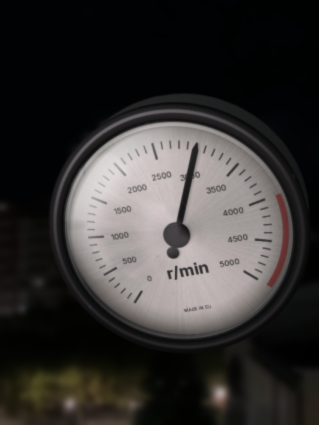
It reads {"value": 3000, "unit": "rpm"}
